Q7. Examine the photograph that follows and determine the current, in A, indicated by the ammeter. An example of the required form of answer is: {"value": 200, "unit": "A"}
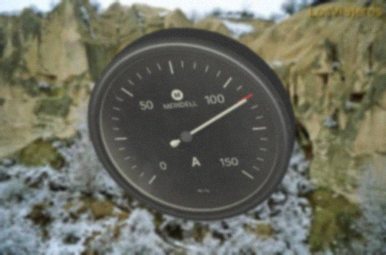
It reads {"value": 110, "unit": "A"}
